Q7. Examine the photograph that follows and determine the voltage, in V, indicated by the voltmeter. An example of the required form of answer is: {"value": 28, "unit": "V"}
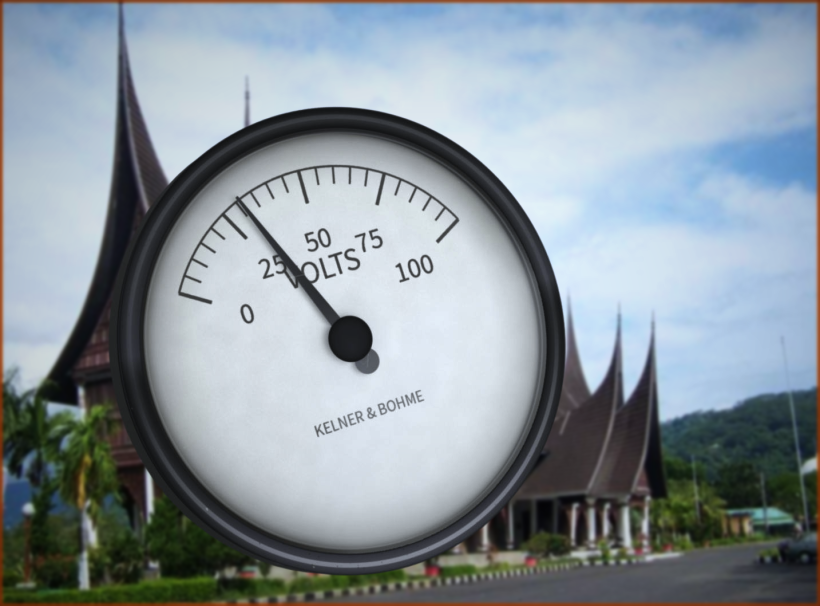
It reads {"value": 30, "unit": "V"}
